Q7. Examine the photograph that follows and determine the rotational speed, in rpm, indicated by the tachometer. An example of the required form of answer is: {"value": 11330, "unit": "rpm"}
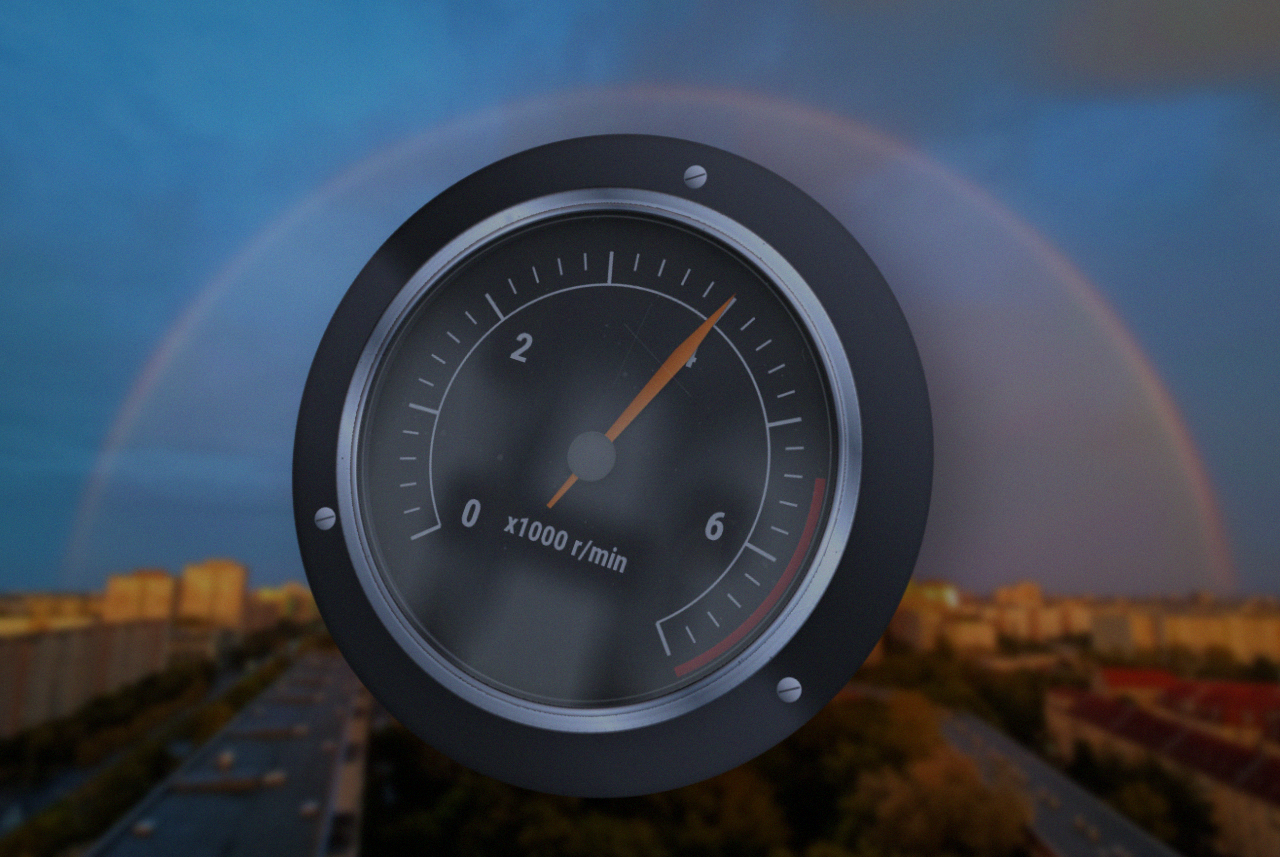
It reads {"value": 4000, "unit": "rpm"}
